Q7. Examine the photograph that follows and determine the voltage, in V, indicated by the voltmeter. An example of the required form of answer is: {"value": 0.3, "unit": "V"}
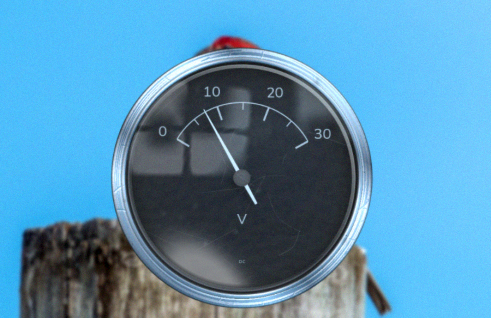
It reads {"value": 7.5, "unit": "V"}
